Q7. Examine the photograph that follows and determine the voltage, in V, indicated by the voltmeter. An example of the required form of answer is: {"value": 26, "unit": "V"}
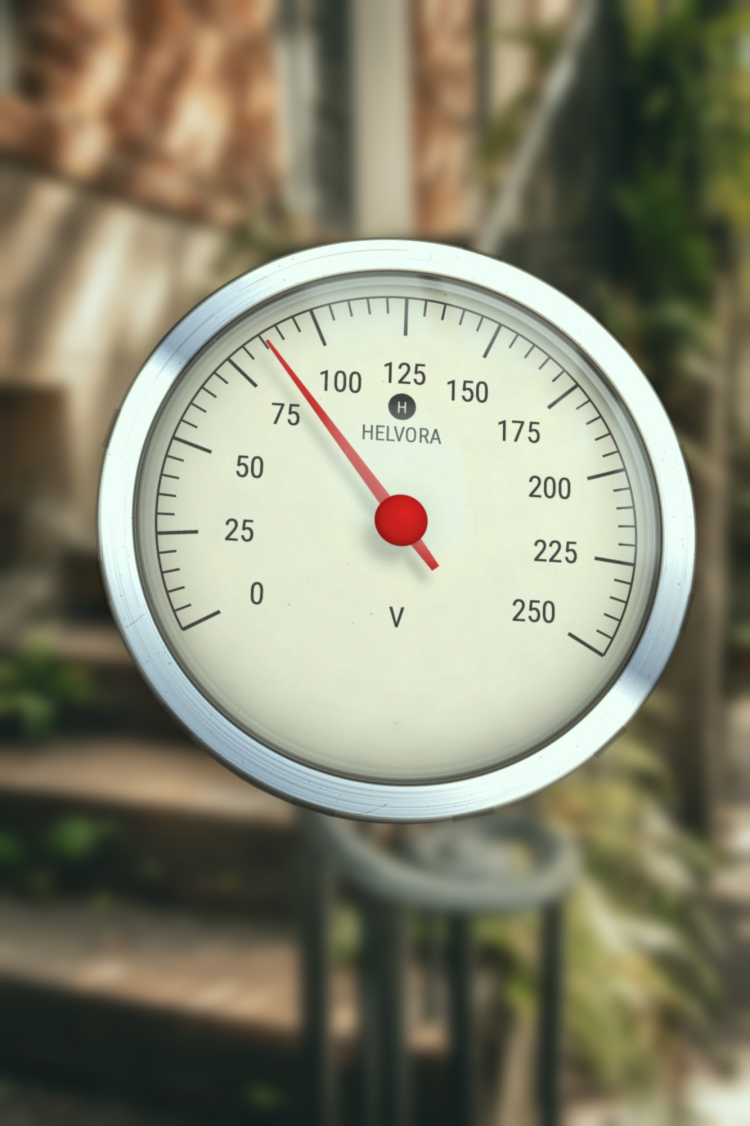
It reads {"value": 85, "unit": "V"}
